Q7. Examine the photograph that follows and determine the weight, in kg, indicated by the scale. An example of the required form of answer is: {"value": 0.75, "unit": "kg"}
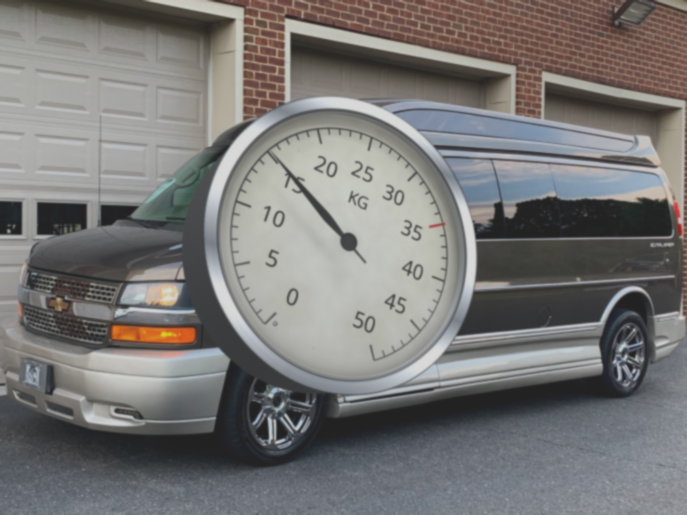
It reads {"value": 15, "unit": "kg"}
